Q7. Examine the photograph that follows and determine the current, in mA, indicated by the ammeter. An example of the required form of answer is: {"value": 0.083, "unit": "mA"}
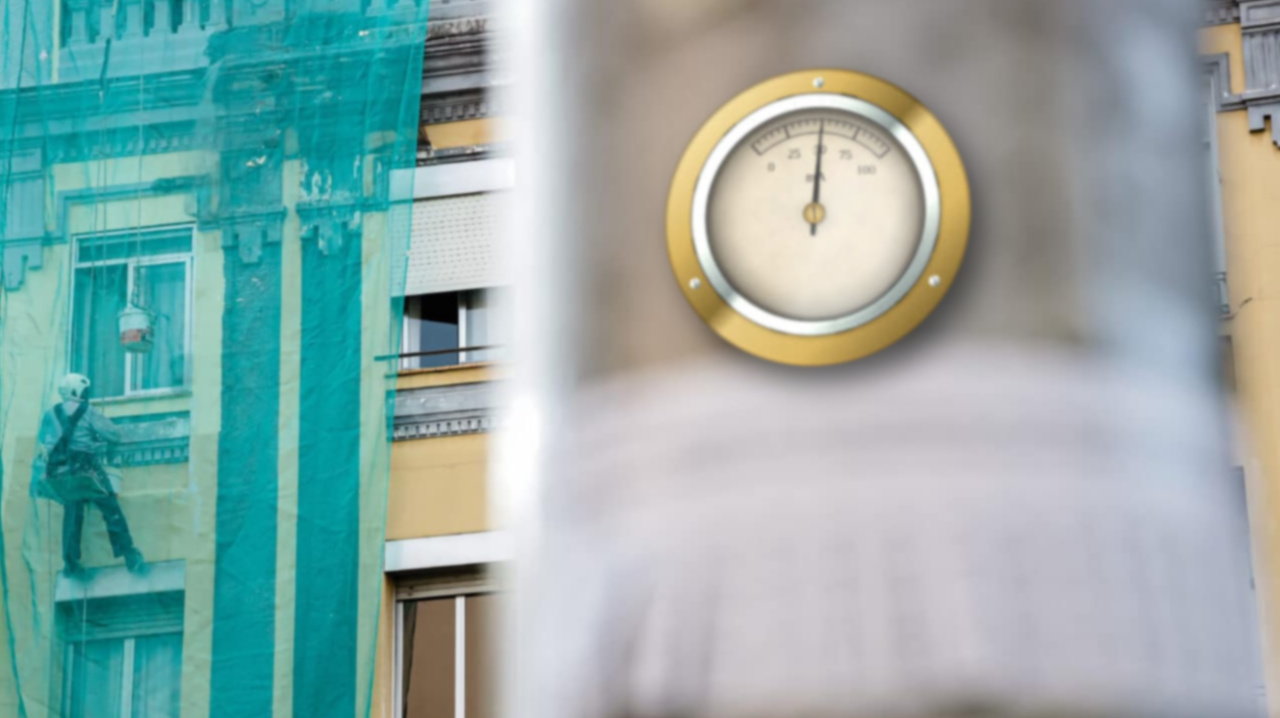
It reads {"value": 50, "unit": "mA"}
